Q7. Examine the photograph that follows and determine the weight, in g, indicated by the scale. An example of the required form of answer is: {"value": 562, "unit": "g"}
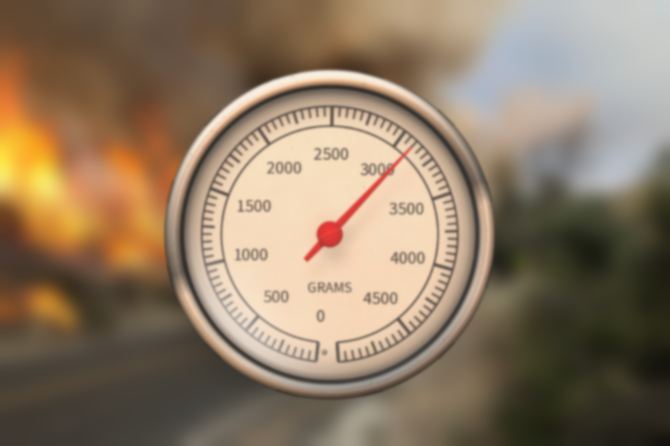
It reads {"value": 3100, "unit": "g"}
